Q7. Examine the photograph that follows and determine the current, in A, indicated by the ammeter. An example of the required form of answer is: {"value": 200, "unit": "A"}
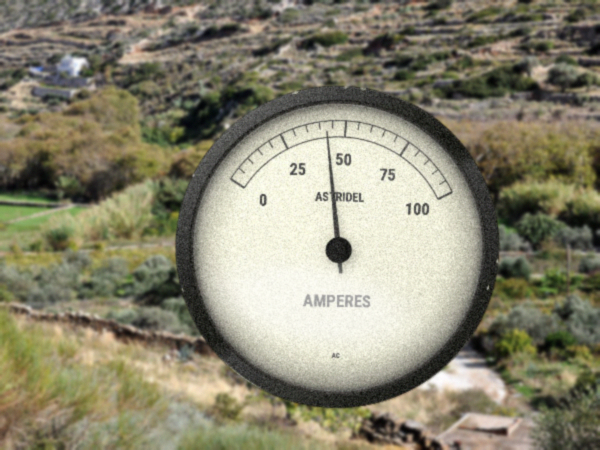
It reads {"value": 42.5, "unit": "A"}
